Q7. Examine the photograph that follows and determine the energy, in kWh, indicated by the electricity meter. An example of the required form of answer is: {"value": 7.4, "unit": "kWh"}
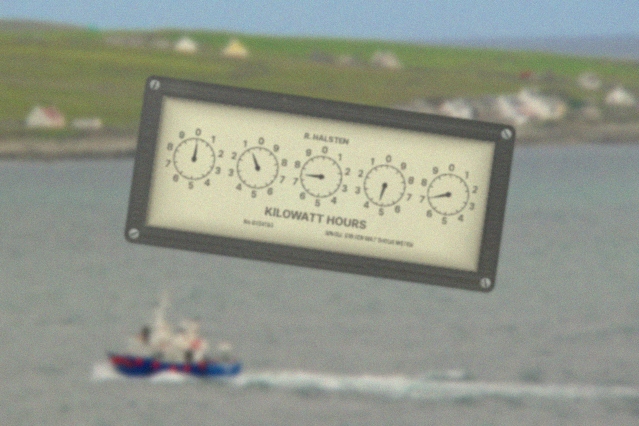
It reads {"value": 747, "unit": "kWh"}
